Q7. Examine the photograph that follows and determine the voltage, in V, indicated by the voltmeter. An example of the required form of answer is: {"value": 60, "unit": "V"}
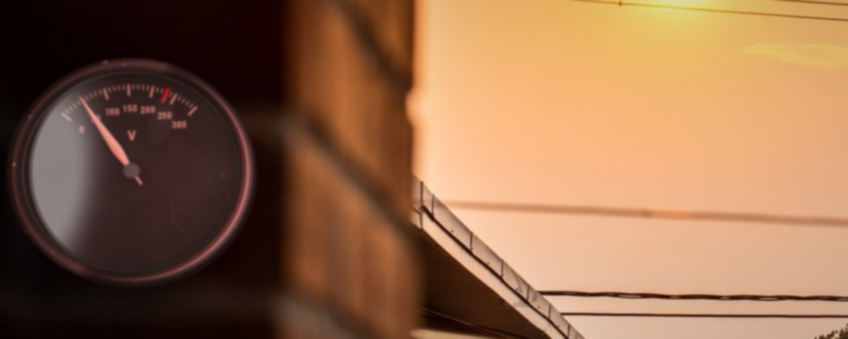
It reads {"value": 50, "unit": "V"}
